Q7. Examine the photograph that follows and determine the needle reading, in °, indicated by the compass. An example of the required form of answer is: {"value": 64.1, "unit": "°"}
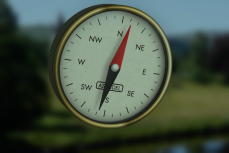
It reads {"value": 10, "unit": "°"}
